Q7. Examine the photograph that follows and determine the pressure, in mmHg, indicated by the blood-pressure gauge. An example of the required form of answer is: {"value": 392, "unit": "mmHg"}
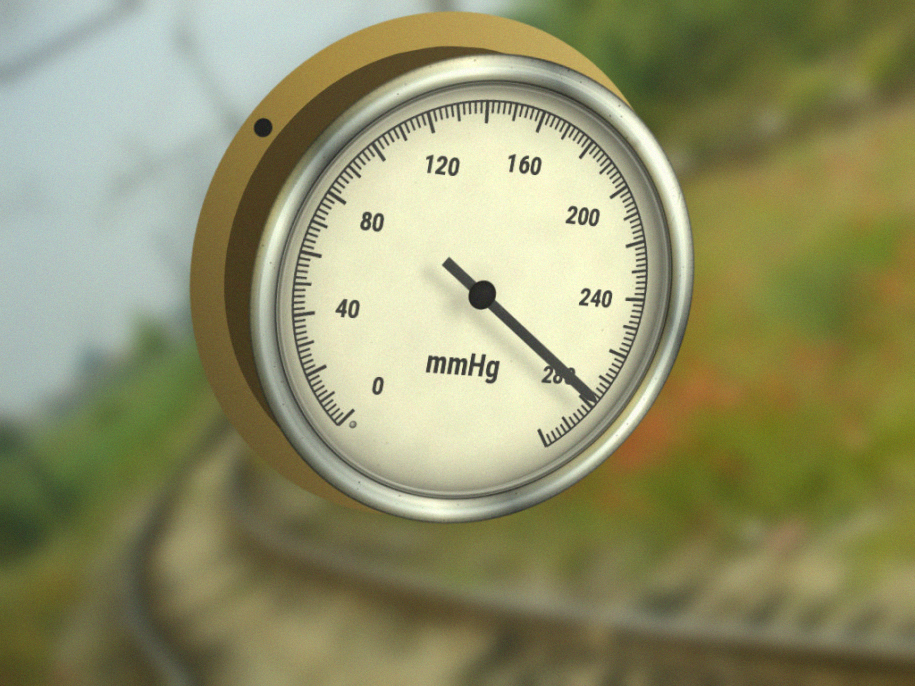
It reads {"value": 278, "unit": "mmHg"}
